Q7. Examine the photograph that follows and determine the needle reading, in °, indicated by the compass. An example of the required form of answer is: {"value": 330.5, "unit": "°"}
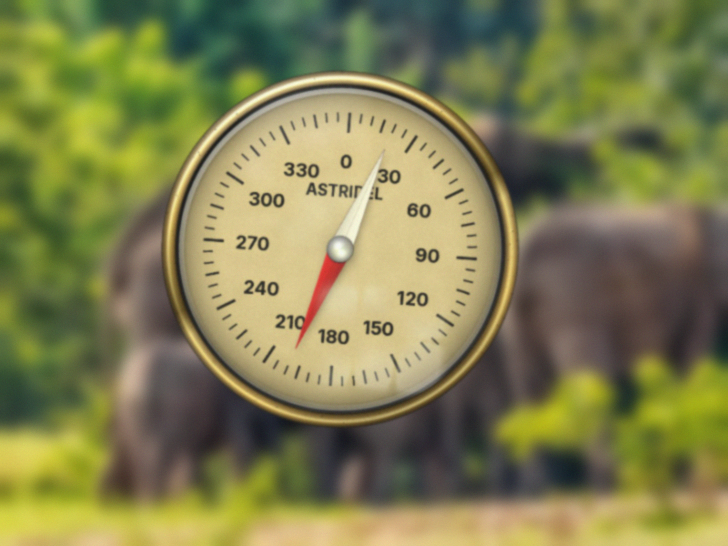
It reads {"value": 200, "unit": "°"}
